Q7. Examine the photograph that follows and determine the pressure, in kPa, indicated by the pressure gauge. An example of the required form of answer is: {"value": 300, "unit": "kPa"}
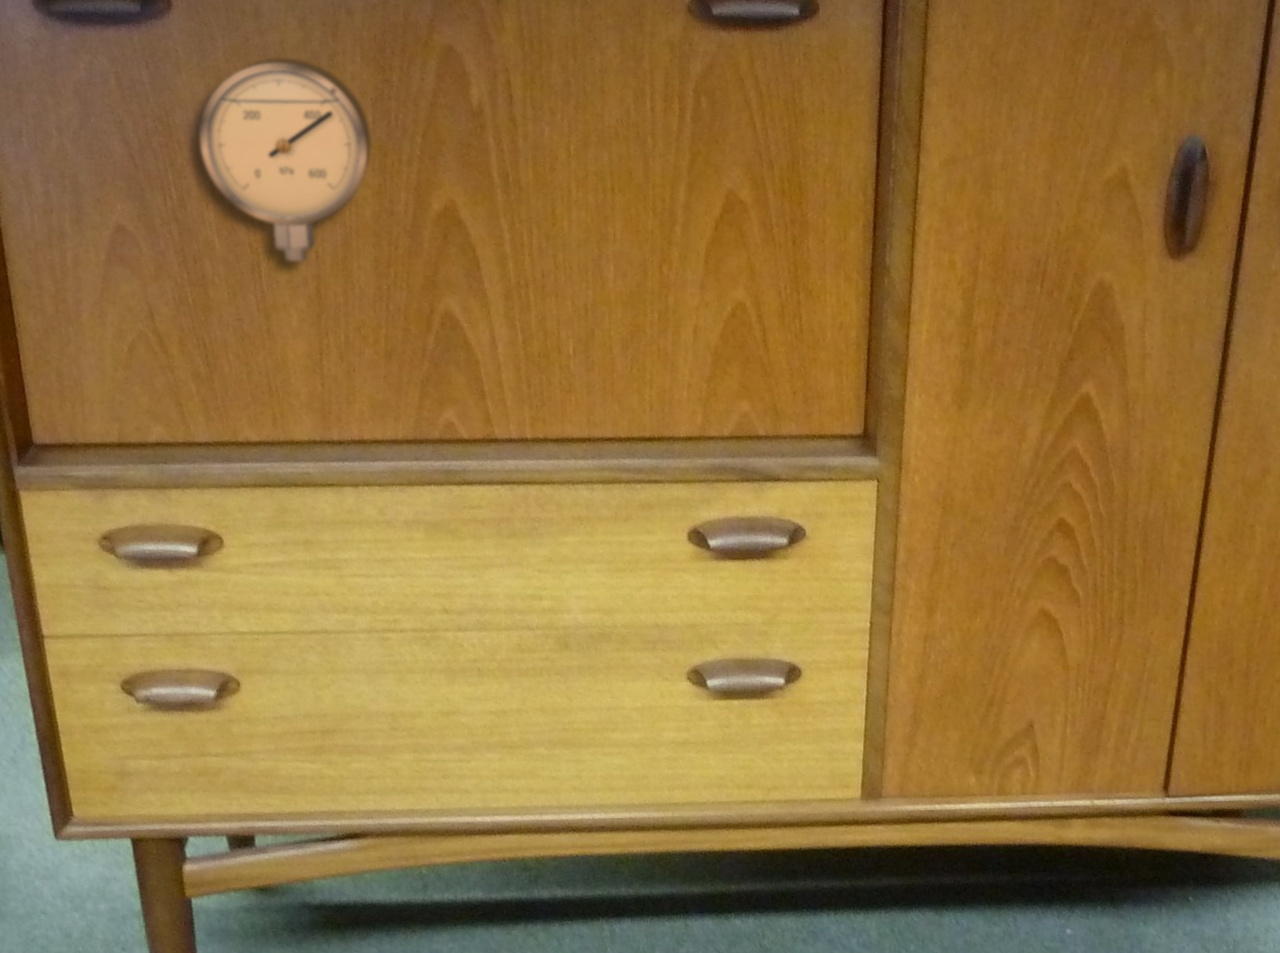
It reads {"value": 425, "unit": "kPa"}
